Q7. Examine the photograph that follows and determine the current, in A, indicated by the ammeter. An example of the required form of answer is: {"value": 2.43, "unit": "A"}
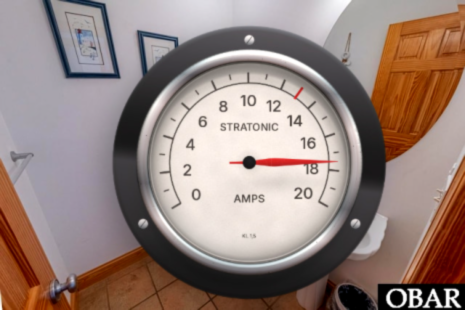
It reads {"value": 17.5, "unit": "A"}
